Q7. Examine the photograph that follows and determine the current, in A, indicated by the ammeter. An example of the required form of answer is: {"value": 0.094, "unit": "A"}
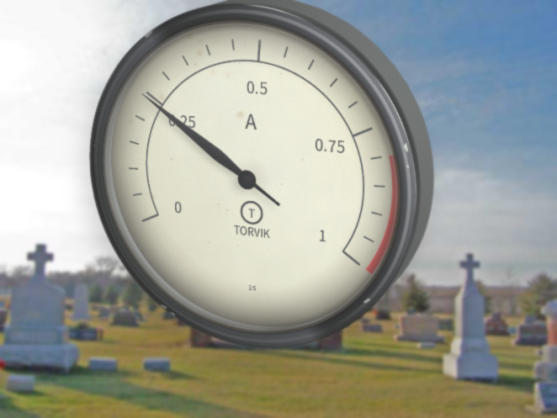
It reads {"value": 0.25, "unit": "A"}
